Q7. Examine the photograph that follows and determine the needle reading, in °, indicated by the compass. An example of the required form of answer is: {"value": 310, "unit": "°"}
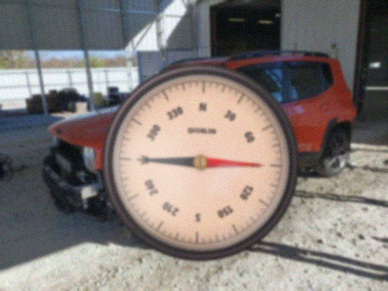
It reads {"value": 90, "unit": "°"}
